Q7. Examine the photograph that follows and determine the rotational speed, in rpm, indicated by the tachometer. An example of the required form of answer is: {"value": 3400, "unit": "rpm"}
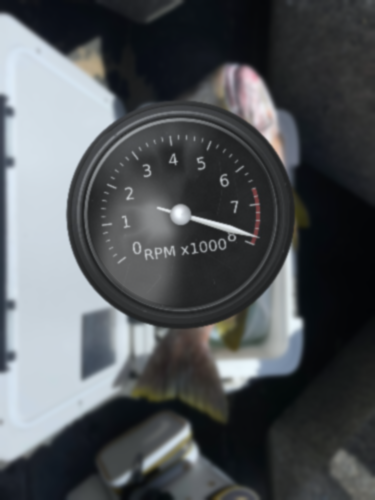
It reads {"value": 7800, "unit": "rpm"}
